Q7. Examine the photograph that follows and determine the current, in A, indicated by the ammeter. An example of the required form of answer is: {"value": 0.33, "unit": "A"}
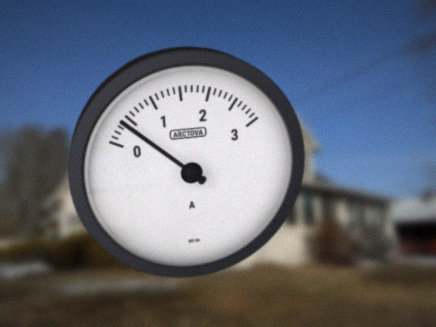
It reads {"value": 0.4, "unit": "A"}
